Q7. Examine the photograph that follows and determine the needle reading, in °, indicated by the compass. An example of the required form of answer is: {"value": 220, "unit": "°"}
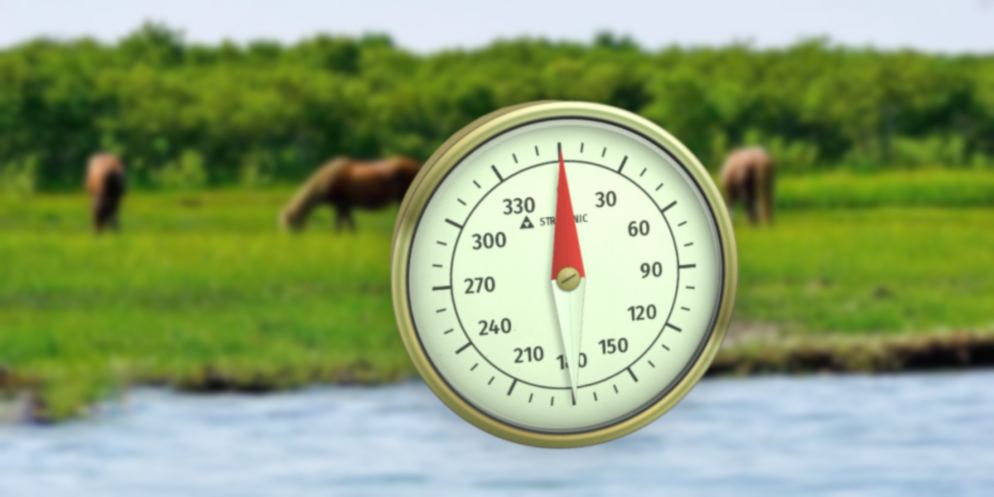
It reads {"value": 0, "unit": "°"}
